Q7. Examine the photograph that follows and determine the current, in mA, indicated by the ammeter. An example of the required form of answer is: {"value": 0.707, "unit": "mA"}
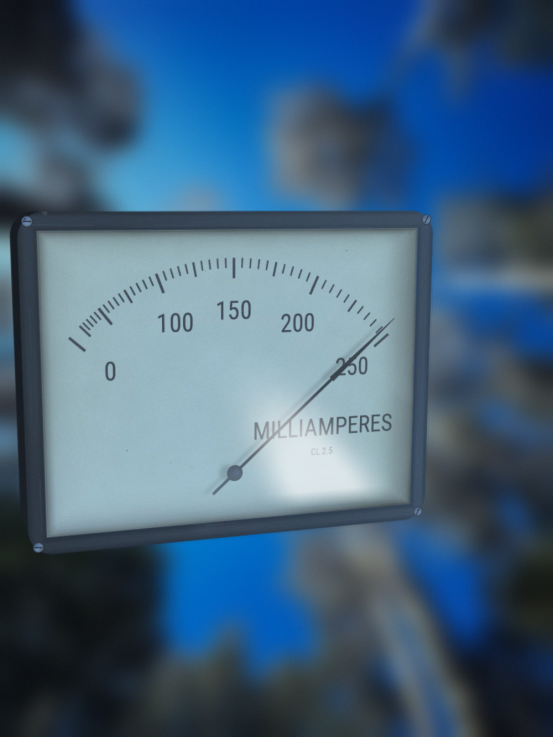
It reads {"value": 245, "unit": "mA"}
